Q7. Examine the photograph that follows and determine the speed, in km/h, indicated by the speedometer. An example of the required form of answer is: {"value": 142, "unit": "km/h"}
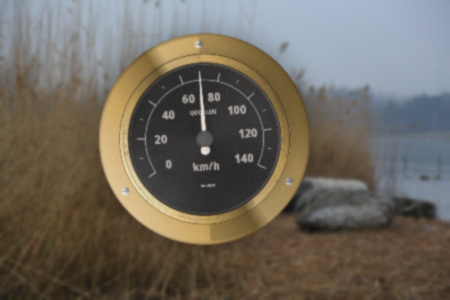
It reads {"value": 70, "unit": "km/h"}
